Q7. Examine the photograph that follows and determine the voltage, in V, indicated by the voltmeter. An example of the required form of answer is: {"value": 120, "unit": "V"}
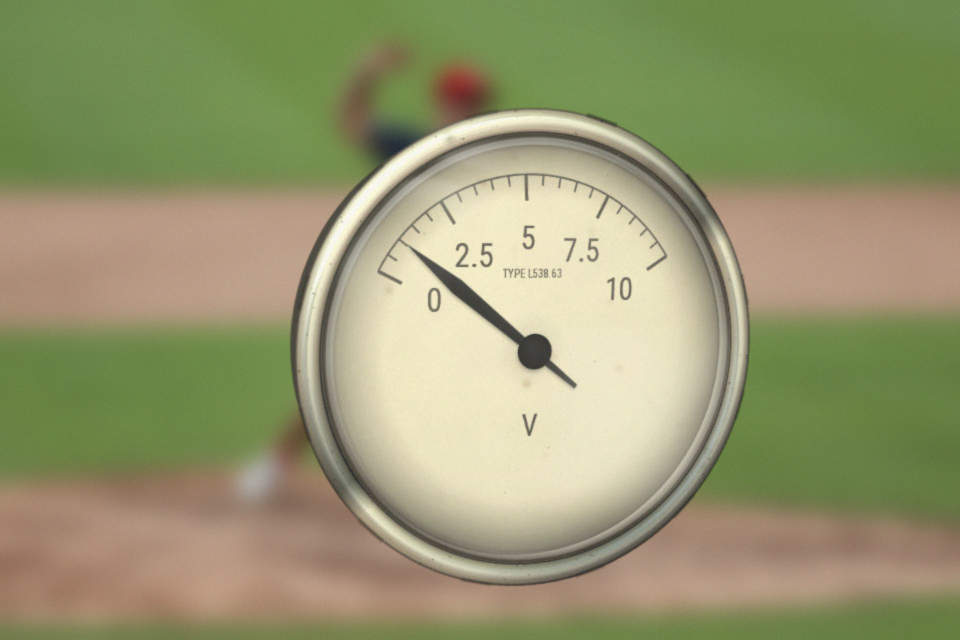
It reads {"value": 1, "unit": "V"}
